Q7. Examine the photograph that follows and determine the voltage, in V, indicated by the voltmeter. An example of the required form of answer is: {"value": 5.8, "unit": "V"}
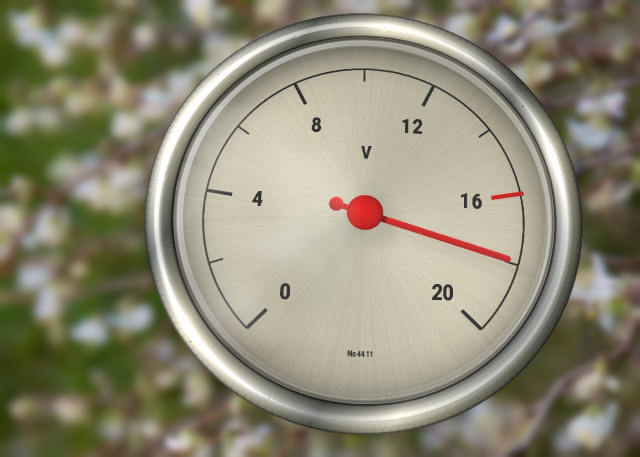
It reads {"value": 18, "unit": "V"}
